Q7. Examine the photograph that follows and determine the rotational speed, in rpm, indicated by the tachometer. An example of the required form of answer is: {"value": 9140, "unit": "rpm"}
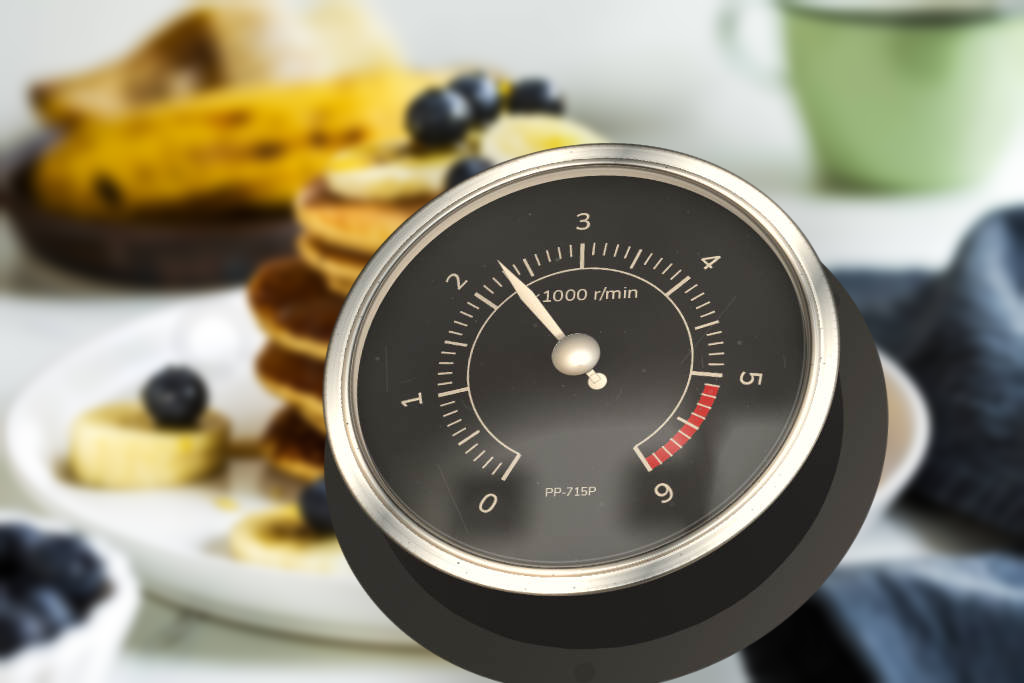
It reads {"value": 2300, "unit": "rpm"}
